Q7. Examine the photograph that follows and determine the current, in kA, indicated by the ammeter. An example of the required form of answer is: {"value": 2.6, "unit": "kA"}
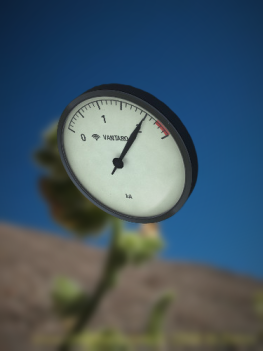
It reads {"value": 2, "unit": "kA"}
